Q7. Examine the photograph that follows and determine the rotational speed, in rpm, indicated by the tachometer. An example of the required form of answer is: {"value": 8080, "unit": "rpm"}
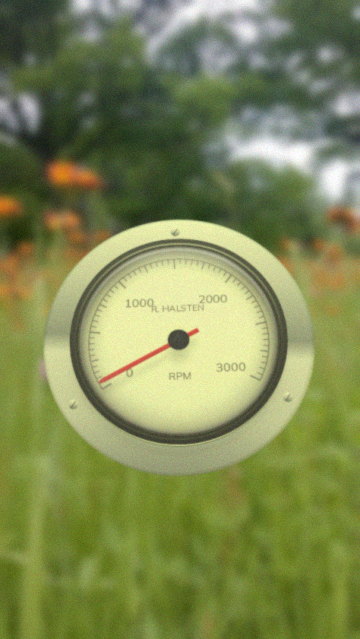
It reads {"value": 50, "unit": "rpm"}
